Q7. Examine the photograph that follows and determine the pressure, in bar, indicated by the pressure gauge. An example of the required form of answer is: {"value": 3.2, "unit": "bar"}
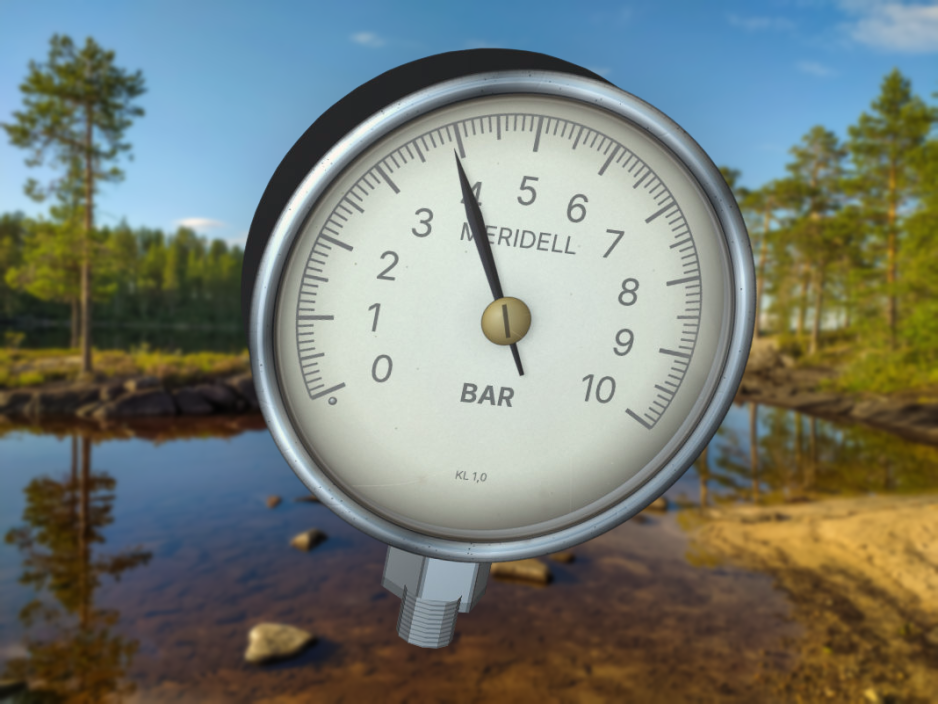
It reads {"value": 3.9, "unit": "bar"}
